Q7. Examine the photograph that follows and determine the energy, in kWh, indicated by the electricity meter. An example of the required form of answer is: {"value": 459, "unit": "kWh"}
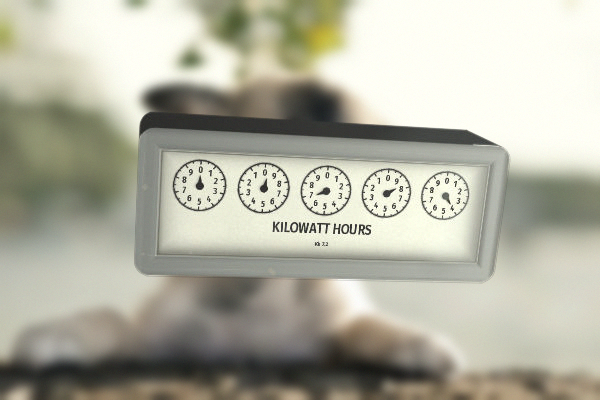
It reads {"value": 99684, "unit": "kWh"}
